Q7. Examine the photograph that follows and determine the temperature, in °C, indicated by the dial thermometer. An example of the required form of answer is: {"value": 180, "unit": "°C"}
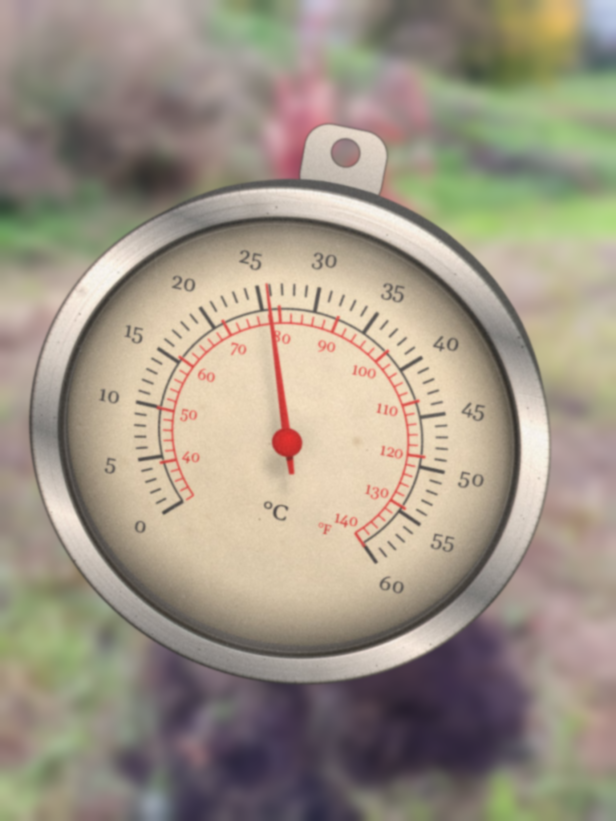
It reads {"value": 26, "unit": "°C"}
